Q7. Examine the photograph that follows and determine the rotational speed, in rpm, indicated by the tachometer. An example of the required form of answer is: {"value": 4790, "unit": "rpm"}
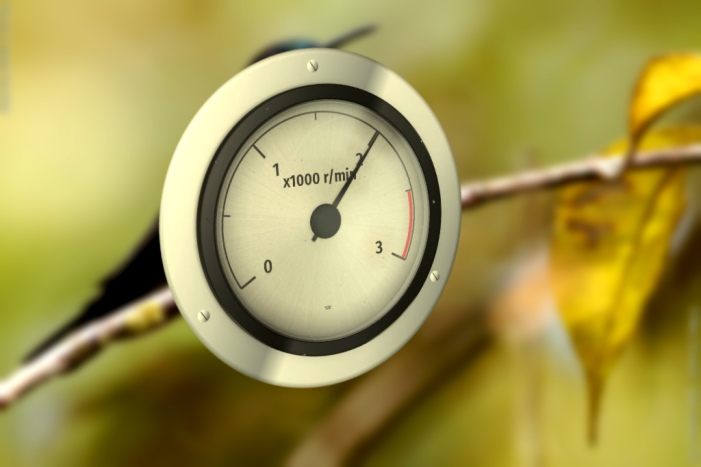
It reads {"value": 2000, "unit": "rpm"}
